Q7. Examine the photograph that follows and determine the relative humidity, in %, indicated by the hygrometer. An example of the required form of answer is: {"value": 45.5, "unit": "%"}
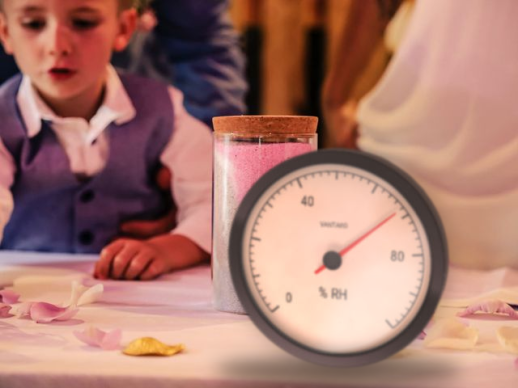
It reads {"value": 68, "unit": "%"}
